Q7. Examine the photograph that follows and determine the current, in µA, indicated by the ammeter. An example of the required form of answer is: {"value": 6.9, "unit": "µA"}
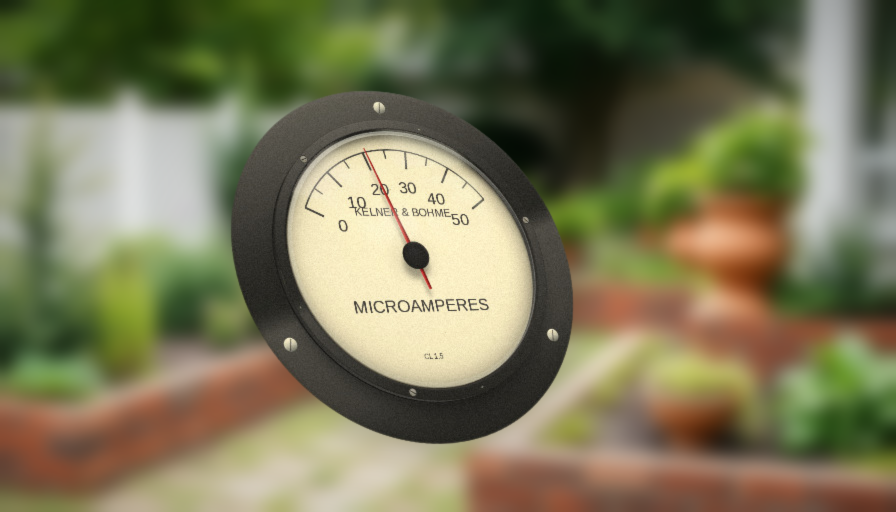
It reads {"value": 20, "unit": "µA"}
